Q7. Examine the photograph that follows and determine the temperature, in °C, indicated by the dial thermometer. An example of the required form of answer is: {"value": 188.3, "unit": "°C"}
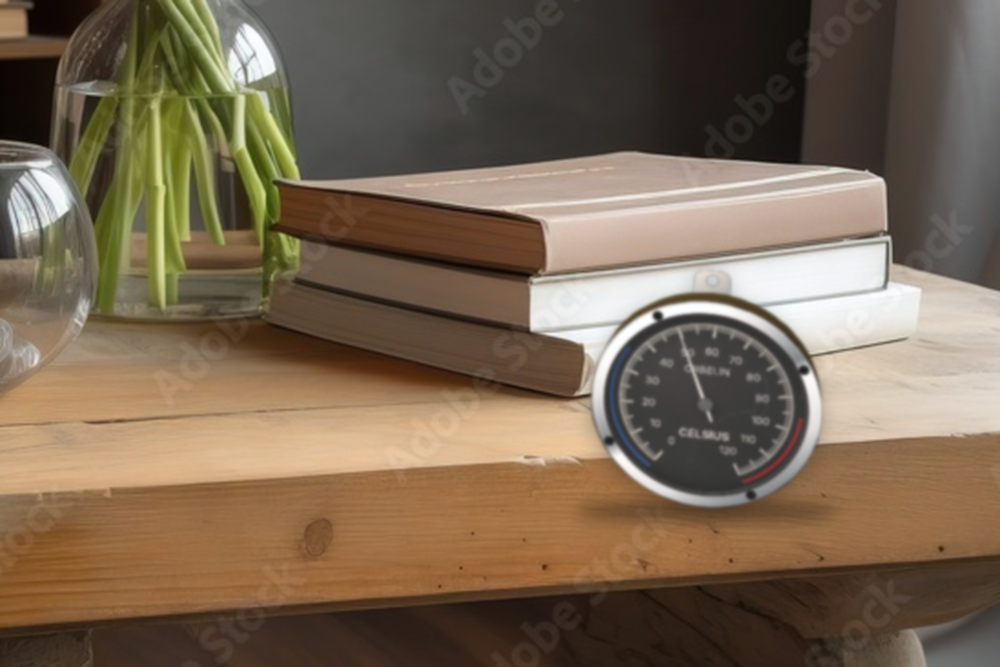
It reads {"value": 50, "unit": "°C"}
